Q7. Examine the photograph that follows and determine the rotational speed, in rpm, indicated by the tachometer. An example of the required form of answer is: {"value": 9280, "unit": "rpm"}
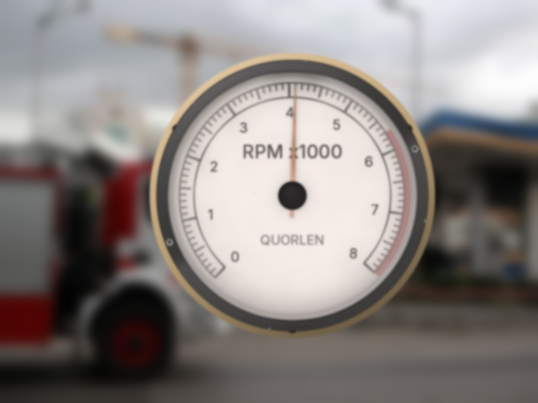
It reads {"value": 4100, "unit": "rpm"}
